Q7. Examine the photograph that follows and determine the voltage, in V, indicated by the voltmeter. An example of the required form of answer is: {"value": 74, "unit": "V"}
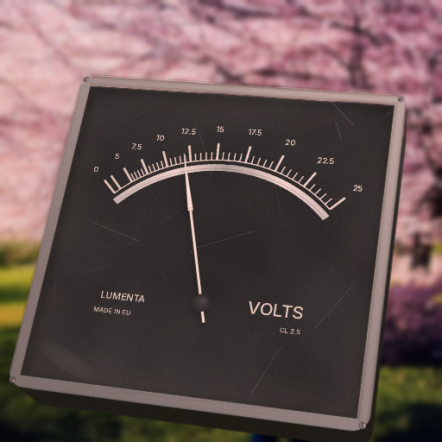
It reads {"value": 12, "unit": "V"}
